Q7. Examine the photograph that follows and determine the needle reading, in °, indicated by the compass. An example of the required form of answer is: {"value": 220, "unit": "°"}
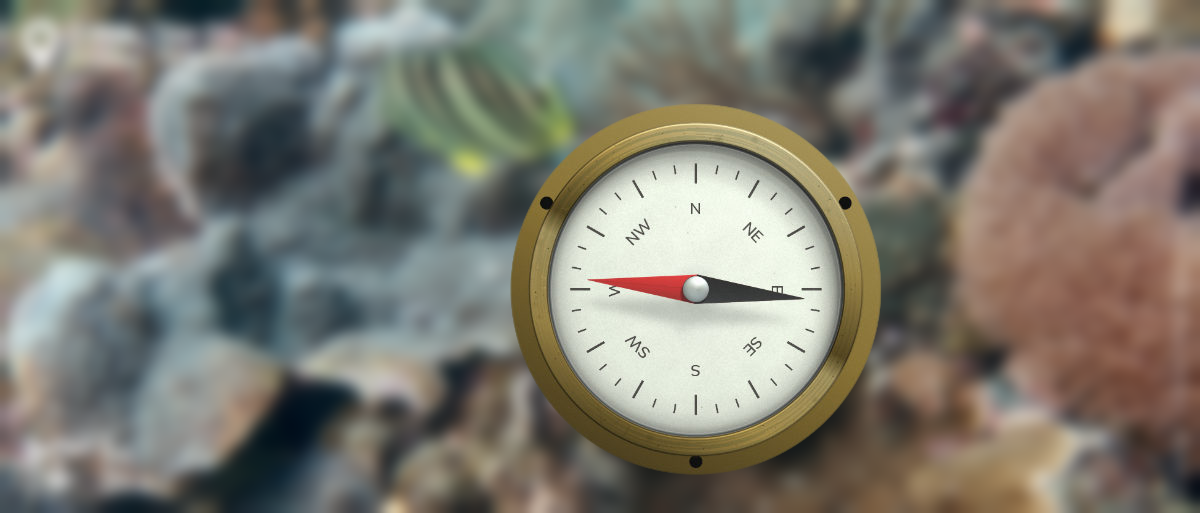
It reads {"value": 275, "unit": "°"}
